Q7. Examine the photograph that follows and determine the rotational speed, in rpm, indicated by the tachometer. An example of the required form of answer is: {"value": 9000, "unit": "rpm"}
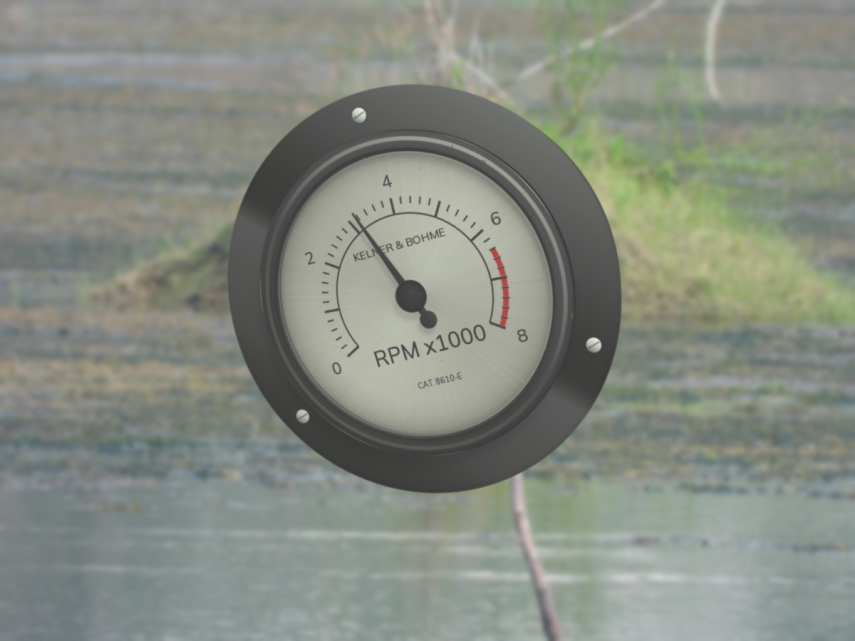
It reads {"value": 3200, "unit": "rpm"}
